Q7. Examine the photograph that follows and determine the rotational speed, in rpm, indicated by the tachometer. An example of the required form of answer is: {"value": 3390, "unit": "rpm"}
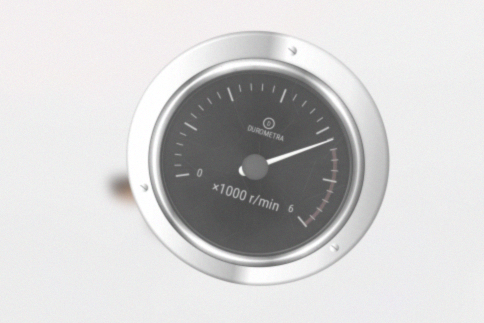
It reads {"value": 4200, "unit": "rpm"}
